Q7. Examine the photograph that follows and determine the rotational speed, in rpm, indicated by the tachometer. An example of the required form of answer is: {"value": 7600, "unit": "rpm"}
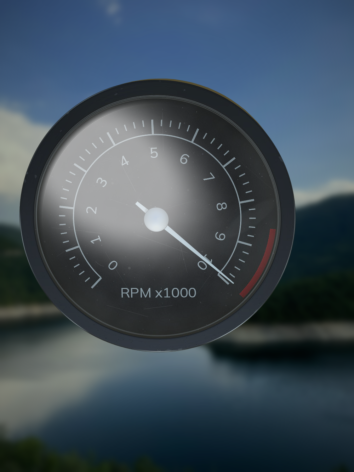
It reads {"value": 9900, "unit": "rpm"}
